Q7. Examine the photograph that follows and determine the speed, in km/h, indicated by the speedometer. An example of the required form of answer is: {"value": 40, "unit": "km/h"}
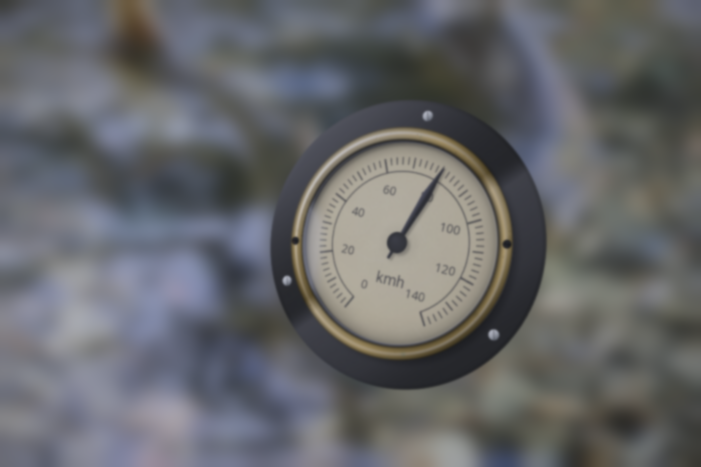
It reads {"value": 80, "unit": "km/h"}
